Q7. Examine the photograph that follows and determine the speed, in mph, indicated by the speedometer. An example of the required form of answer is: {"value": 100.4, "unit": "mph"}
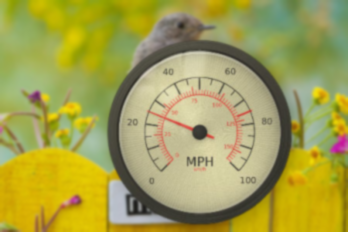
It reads {"value": 25, "unit": "mph"}
